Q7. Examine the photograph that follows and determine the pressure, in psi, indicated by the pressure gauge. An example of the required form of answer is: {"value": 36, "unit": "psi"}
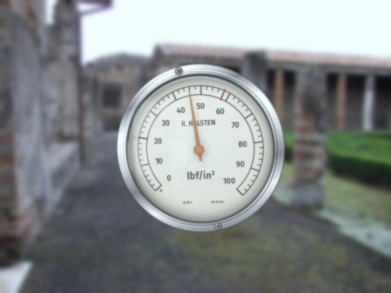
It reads {"value": 46, "unit": "psi"}
